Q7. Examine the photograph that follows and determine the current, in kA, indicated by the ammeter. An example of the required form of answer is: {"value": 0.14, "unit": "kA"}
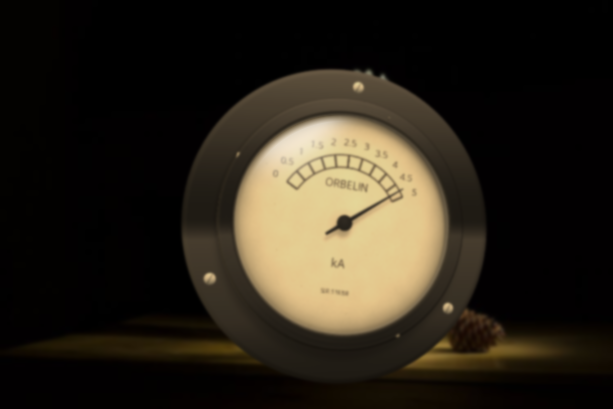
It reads {"value": 4.75, "unit": "kA"}
